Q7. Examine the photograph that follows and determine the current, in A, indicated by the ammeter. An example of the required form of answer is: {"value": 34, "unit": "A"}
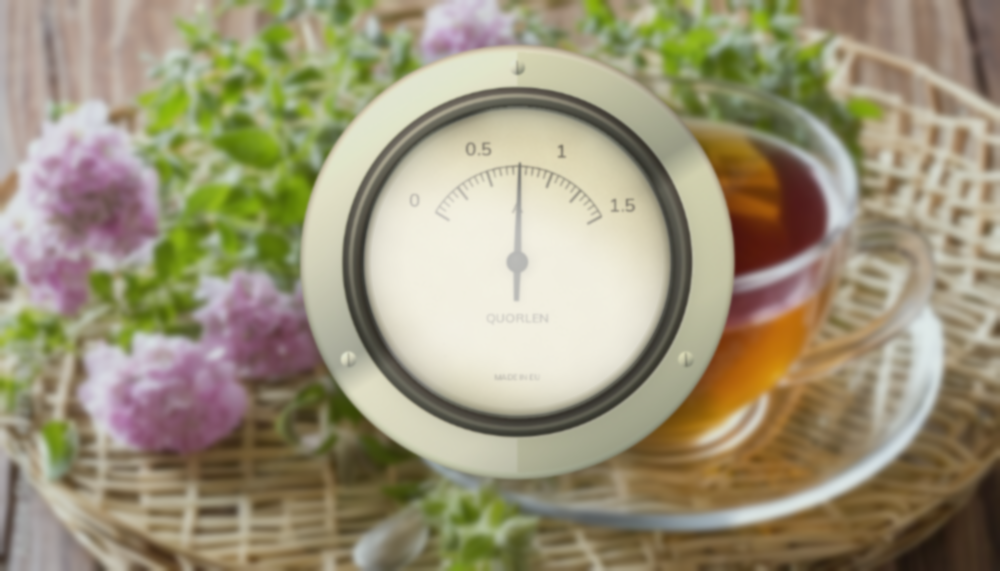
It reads {"value": 0.75, "unit": "A"}
